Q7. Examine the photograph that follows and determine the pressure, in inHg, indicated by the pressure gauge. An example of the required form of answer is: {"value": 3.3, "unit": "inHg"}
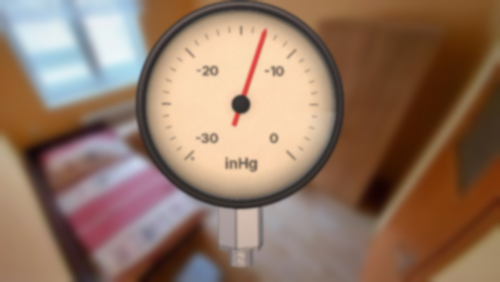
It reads {"value": -13, "unit": "inHg"}
